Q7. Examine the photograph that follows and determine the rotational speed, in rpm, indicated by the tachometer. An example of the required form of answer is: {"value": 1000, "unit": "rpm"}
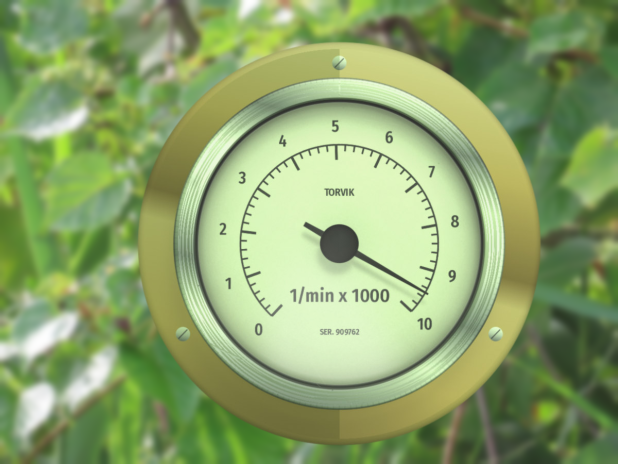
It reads {"value": 9500, "unit": "rpm"}
